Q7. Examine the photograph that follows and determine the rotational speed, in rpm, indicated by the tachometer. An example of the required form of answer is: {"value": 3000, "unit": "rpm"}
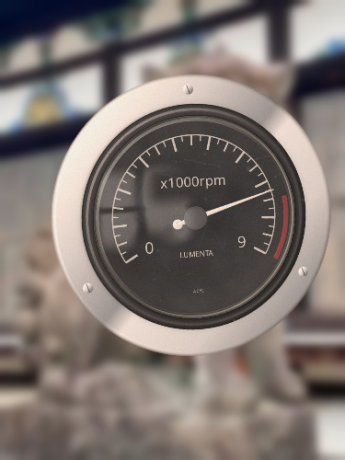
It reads {"value": 7250, "unit": "rpm"}
